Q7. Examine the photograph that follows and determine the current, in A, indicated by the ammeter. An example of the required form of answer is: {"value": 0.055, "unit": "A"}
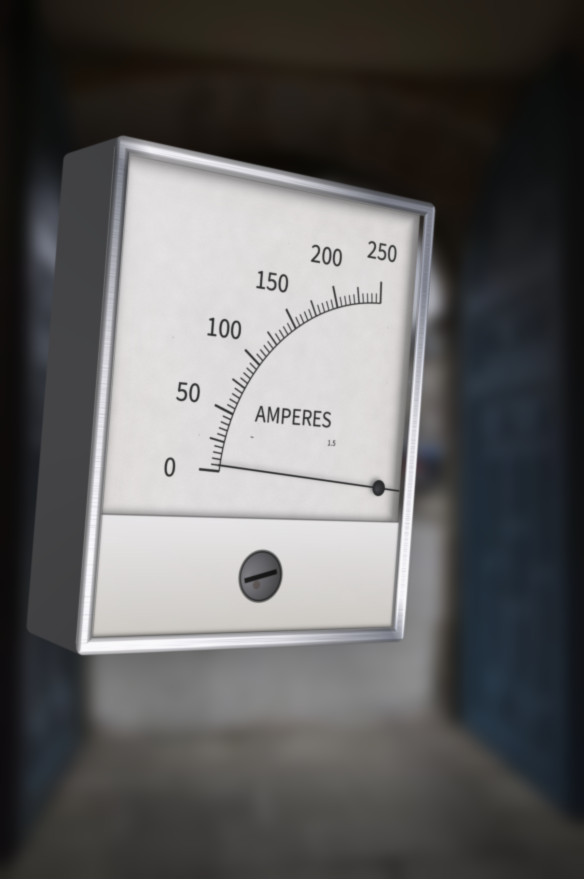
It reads {"value": 5, "unit": "A"}
